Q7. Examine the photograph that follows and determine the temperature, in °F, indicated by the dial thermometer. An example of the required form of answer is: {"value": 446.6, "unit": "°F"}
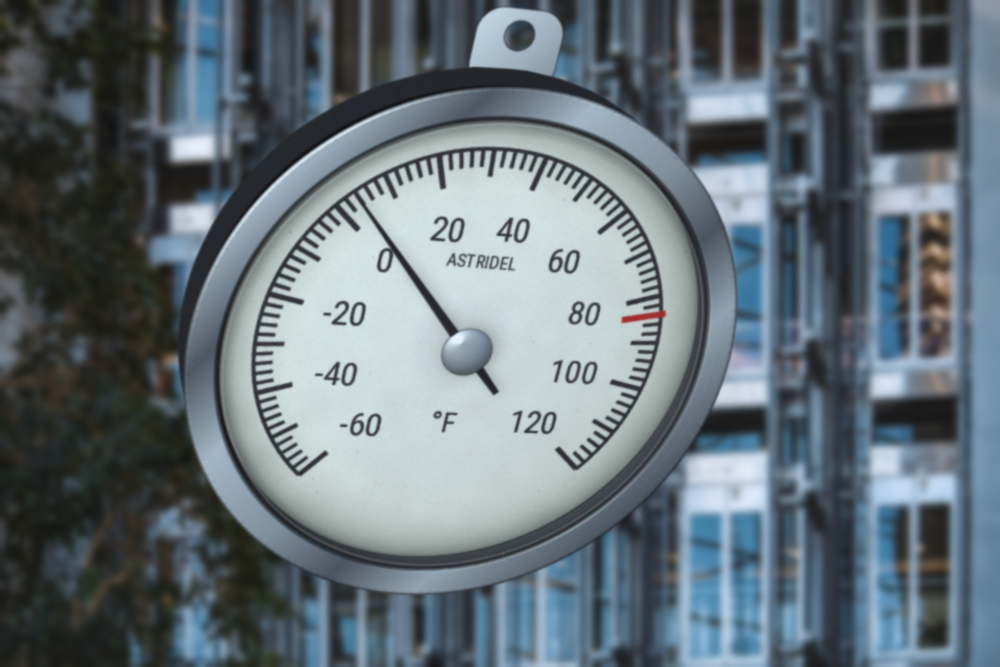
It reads {"value": 4, "unit": "°F"}
